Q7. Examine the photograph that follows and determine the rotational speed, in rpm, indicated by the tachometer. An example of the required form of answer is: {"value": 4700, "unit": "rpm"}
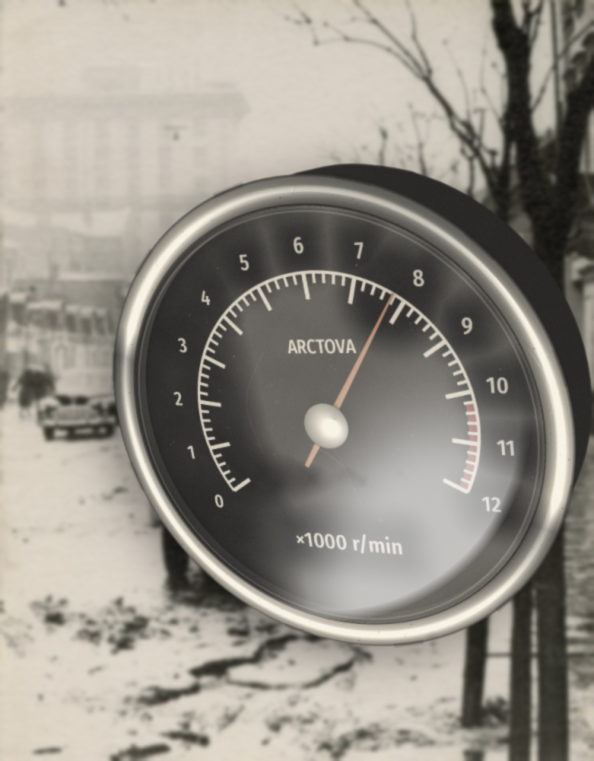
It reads {"value": 7800, "unit": "rpm"}
